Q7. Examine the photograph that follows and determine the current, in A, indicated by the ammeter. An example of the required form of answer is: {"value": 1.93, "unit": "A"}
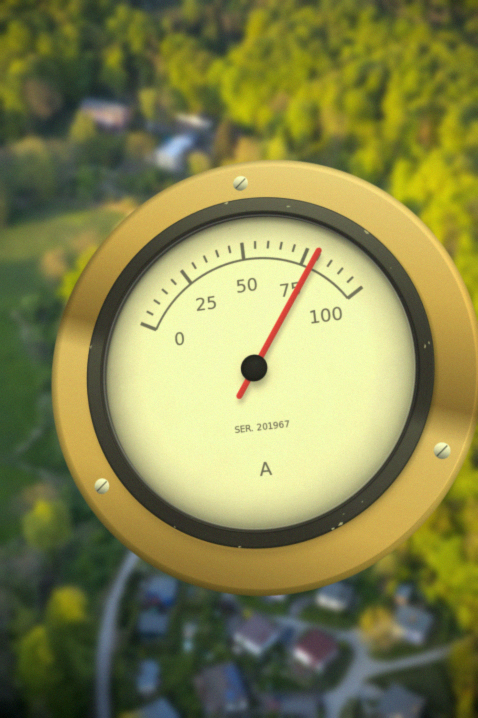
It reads {"value": 80, "unit": "A"}
